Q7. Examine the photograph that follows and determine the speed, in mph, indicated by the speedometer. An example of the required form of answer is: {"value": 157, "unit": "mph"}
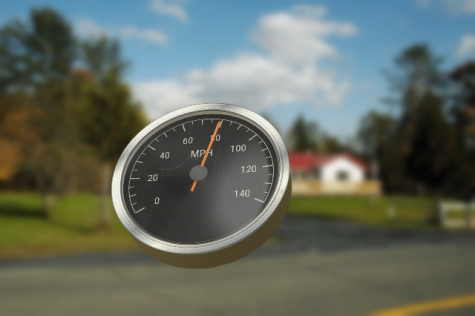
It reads {"value": 80, "unit": "mph"}
